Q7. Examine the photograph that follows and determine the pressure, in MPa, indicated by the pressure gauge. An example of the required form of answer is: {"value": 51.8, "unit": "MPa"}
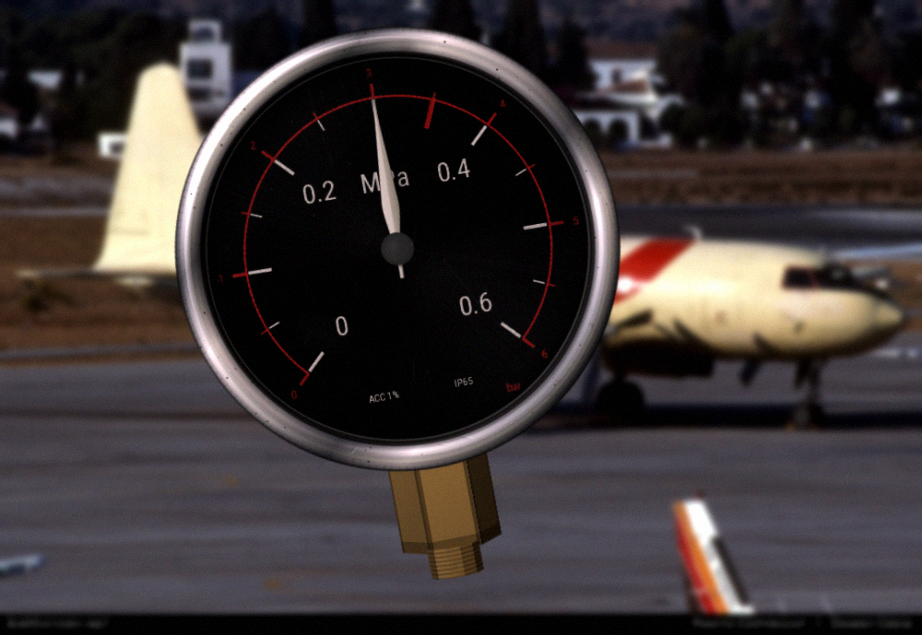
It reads {"value": 0.3, "unit": "MPa"}
